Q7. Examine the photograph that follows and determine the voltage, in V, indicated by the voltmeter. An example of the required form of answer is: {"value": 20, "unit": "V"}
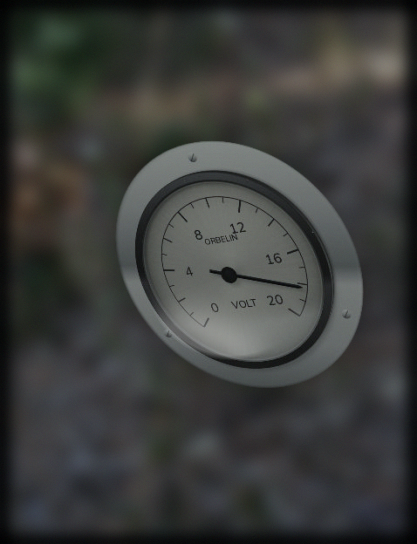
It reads {"value": 18, "unit": "V"}
